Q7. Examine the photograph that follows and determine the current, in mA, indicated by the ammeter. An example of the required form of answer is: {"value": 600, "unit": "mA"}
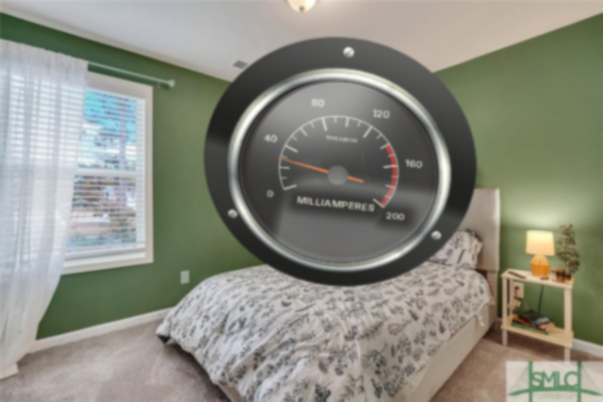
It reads {"value": 30, "unit": "mA"}
